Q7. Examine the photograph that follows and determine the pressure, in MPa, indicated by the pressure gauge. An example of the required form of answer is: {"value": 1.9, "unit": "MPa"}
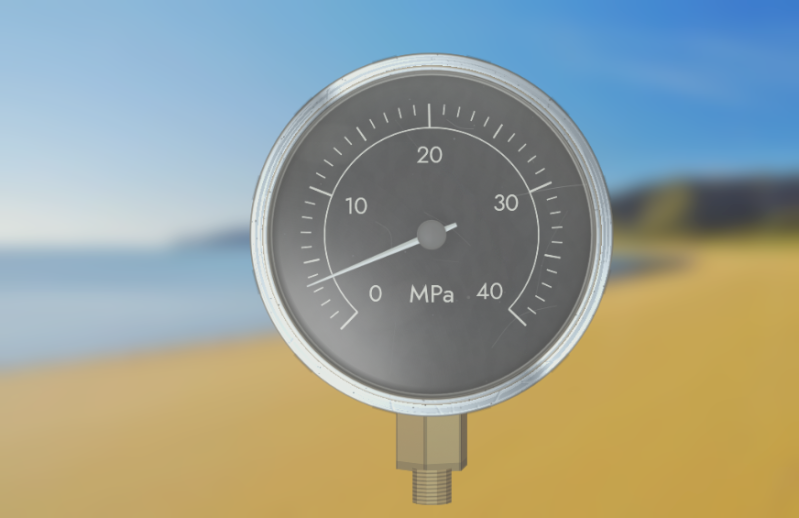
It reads {"value": 3.5, "unit": "MPa"}
